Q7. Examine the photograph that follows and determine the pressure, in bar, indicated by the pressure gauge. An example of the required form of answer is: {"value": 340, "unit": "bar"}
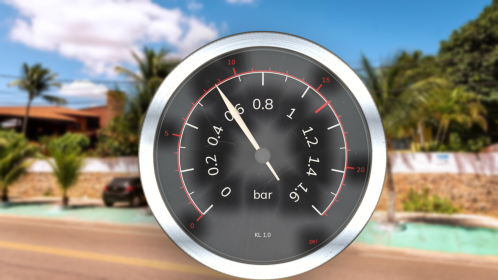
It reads {"value": 0.6, "unit": "bar"}
